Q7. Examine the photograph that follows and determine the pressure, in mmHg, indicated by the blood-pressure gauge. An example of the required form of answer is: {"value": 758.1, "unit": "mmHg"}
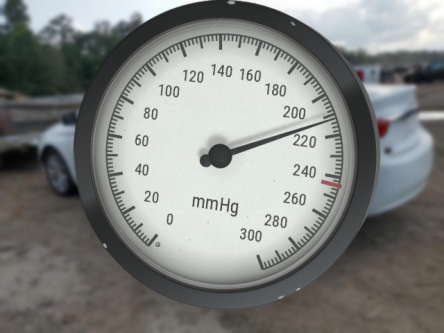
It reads {"value": 212, "unit": "mmHg"}
